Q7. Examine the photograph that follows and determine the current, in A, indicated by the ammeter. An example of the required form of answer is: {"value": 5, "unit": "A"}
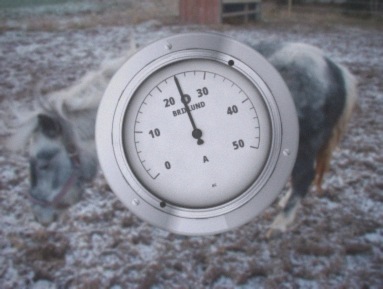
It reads {"value": 24, "unit": "A"}
